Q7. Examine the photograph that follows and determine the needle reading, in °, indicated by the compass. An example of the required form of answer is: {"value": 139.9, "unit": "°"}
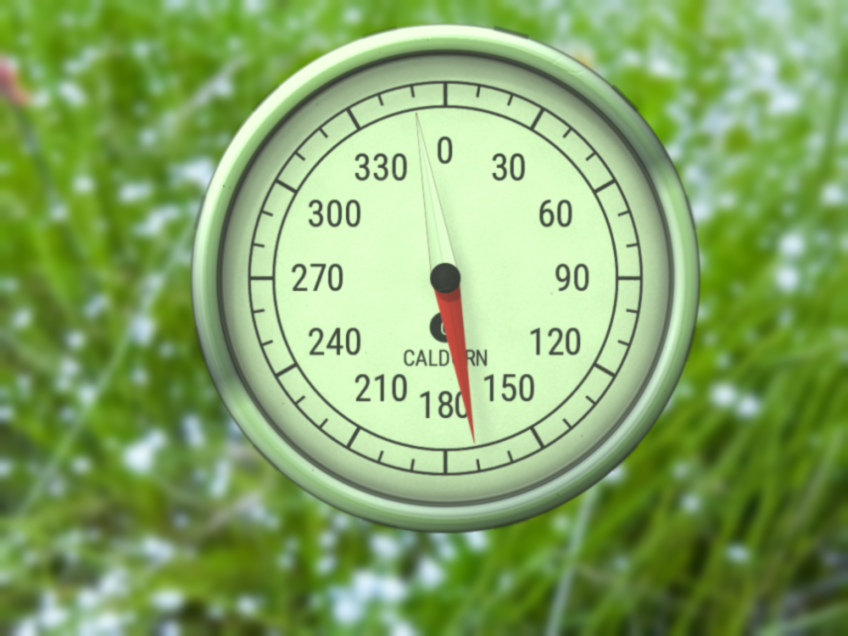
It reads {"value": 170, "unit": "°"}
